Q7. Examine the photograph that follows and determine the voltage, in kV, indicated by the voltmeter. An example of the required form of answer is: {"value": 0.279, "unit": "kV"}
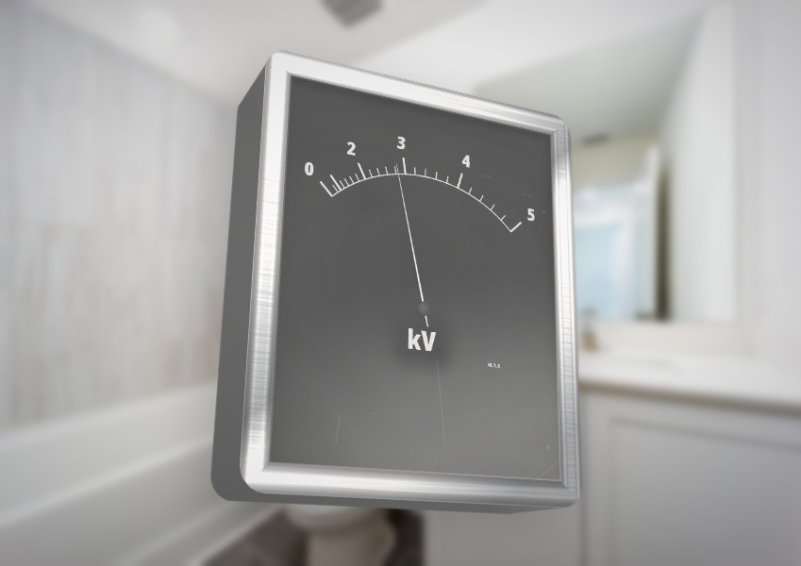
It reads {"value": 2.8, "unit": "kV"}
